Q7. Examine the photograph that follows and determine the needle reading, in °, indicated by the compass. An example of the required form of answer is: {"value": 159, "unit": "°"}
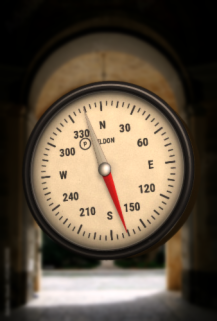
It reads {"value": 165, "unit": "°"}
